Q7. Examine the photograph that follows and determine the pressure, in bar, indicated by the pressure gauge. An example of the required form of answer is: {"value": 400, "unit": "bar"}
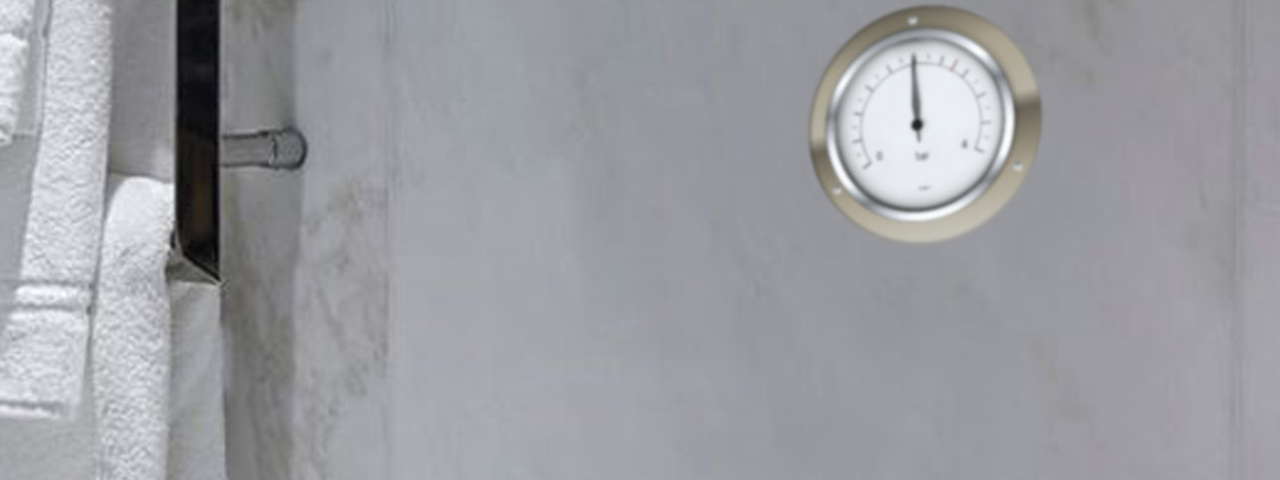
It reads {"value": 2, "unit": "bar"}
